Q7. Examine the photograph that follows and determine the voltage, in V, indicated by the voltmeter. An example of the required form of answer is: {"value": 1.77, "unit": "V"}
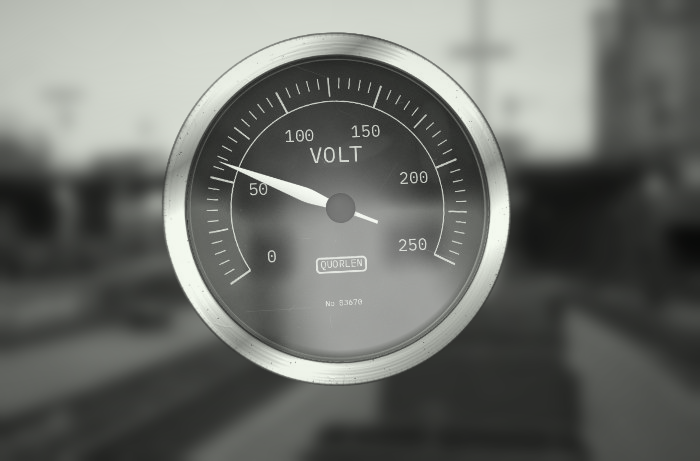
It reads {"value": 57.5, "unit": "V"}
